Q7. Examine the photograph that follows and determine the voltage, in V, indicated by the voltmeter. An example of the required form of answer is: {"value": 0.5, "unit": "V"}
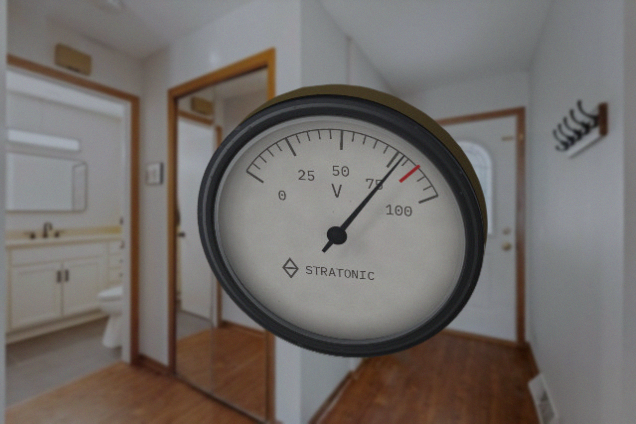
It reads {"value": 77.5, "unit": "V"}
